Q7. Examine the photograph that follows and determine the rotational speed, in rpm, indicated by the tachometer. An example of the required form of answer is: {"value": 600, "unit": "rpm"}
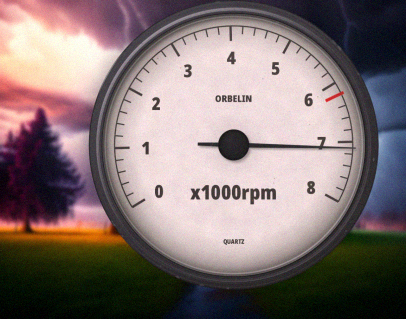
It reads {"value": 7100, "unit": "rpm"}
